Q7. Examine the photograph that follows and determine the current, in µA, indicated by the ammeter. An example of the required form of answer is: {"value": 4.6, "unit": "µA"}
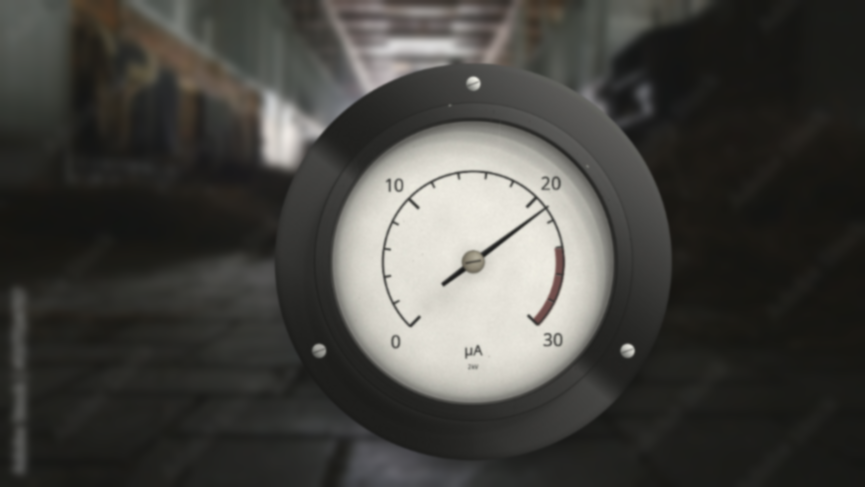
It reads {"value": 21, "unit": "µA"}
